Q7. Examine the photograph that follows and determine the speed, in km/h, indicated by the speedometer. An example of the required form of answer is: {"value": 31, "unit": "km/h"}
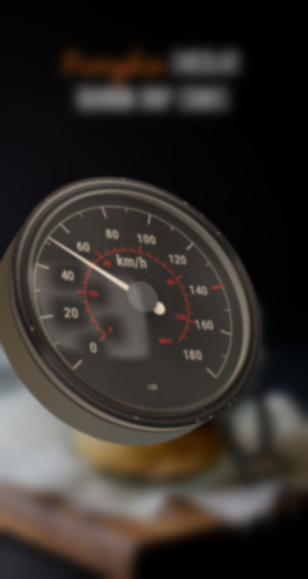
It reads {"value": 50, "unit": "km/h"}
